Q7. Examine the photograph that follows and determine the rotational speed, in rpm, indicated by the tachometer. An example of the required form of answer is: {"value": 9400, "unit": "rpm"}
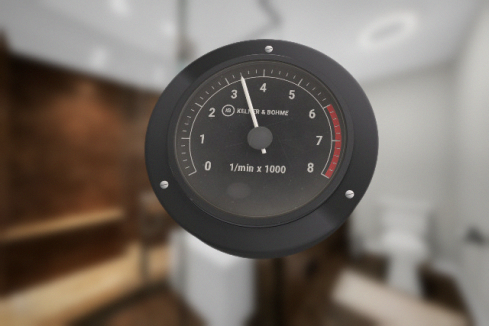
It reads {"value": 3400, "unit": "rpm"}
